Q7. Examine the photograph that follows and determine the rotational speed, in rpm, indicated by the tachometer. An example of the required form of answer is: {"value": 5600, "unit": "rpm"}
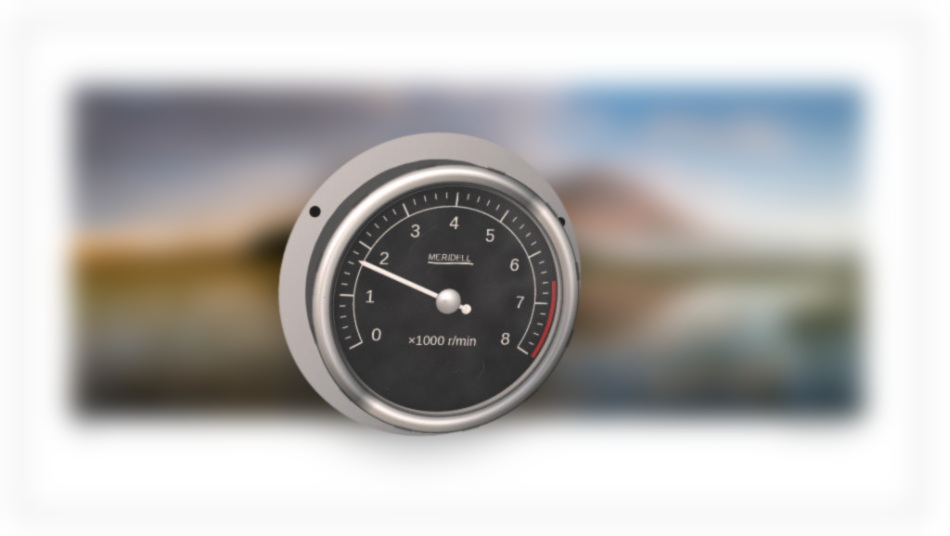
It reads {"value": 1700, "unit": "rpm"}
